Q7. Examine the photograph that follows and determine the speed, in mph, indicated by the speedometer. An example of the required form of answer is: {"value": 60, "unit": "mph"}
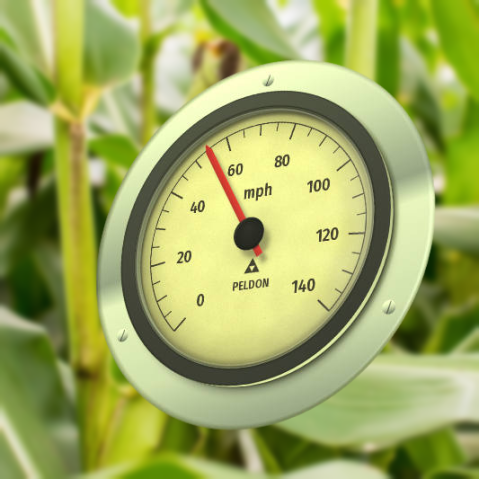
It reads {"value": 55, "unit": "mph"}
